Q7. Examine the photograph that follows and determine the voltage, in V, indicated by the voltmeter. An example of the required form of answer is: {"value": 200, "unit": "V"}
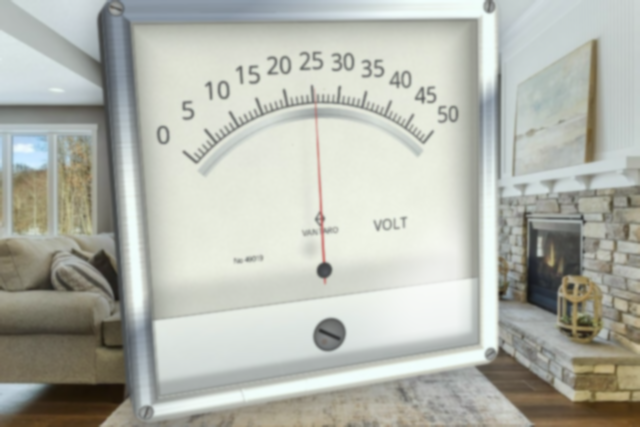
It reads {"value": 25, "unit": "V"}
